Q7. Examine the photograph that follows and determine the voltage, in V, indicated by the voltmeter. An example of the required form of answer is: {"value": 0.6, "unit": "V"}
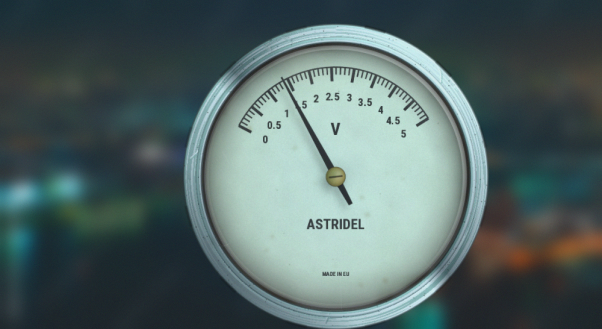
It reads {"value": 1.4, "unit": "V"}
